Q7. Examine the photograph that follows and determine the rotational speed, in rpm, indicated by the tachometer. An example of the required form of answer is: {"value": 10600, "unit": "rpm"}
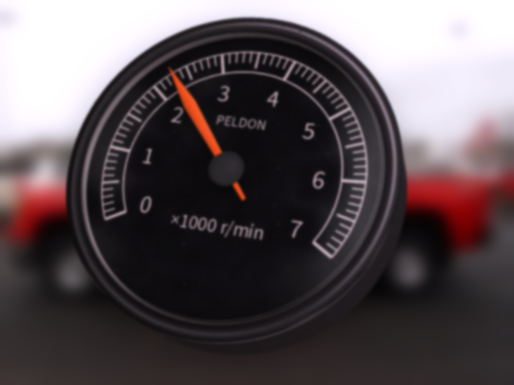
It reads {"value": 2300, "unit": "rpm"}
